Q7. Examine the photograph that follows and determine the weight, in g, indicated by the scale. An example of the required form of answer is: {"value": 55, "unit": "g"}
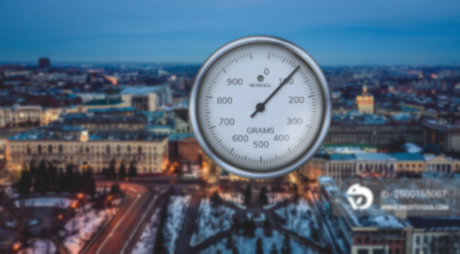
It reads {"value": 100, "unit": "g"}
